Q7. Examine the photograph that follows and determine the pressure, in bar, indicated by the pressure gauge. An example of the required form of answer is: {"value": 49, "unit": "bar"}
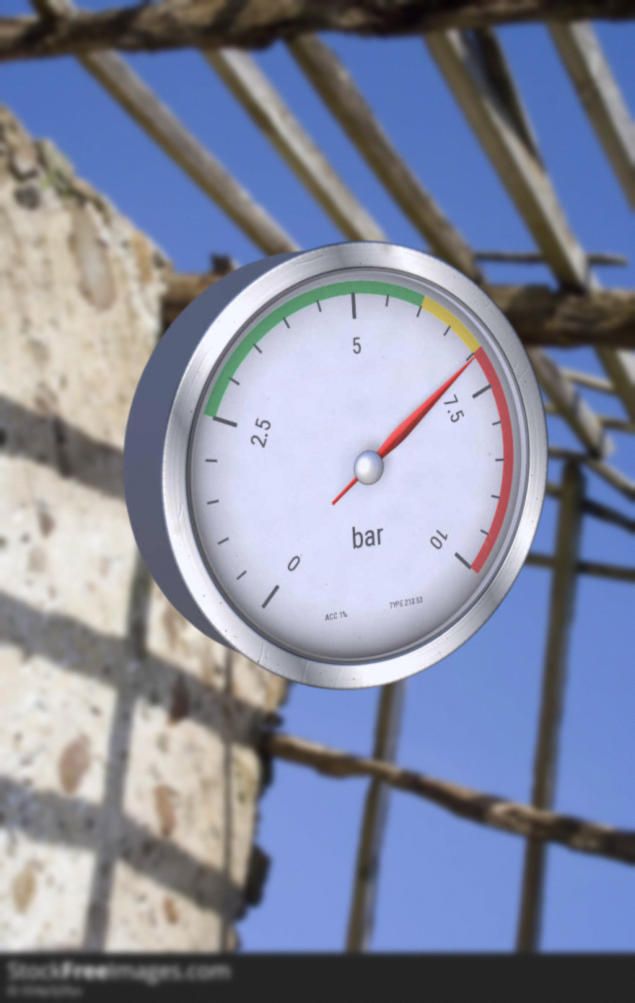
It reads {"value": 7, "unit": "bar"}
